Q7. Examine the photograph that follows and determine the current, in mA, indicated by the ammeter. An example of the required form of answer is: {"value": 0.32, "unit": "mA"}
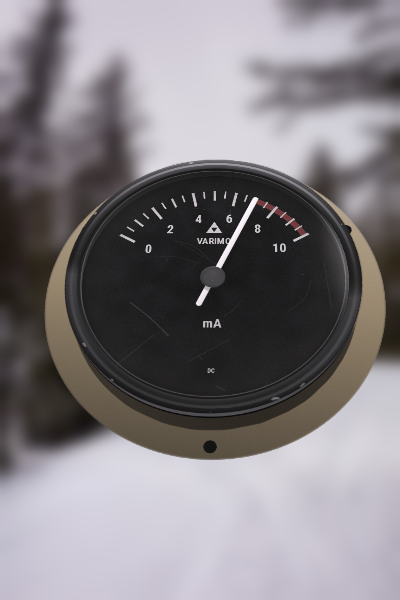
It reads {"value": 7, "unit": "mA"}
